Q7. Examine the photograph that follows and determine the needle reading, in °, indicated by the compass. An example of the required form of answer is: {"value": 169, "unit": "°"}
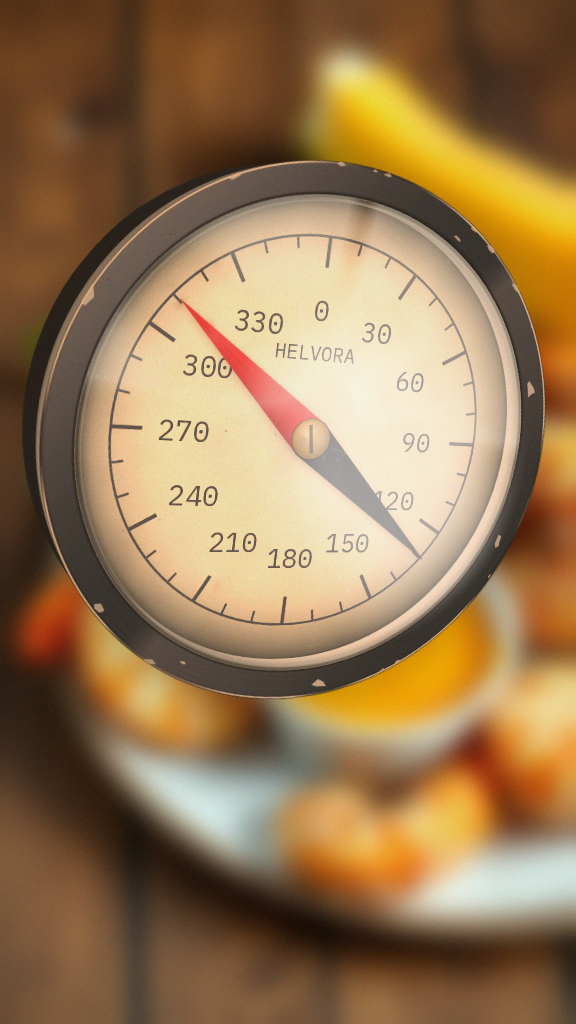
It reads {"value": 310, "unit": "°"}
